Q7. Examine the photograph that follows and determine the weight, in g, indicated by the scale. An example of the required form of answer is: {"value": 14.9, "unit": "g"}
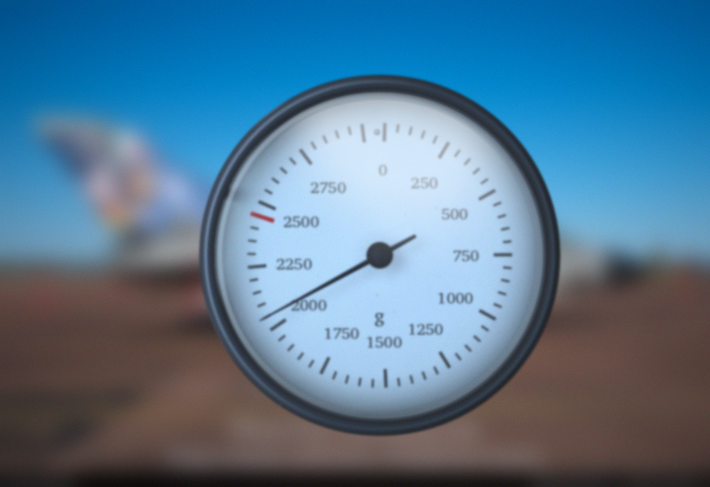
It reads {"value": 2050, "unit": "g"}
